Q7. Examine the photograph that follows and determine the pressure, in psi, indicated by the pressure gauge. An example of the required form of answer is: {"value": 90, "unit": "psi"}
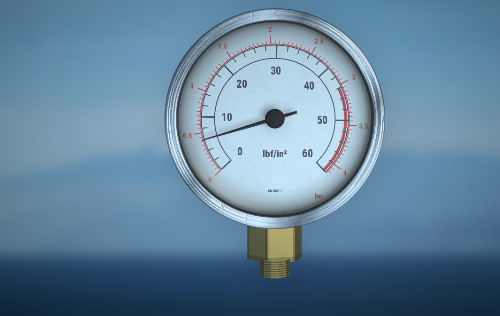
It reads {"value": 6, "unit": "psi"}
